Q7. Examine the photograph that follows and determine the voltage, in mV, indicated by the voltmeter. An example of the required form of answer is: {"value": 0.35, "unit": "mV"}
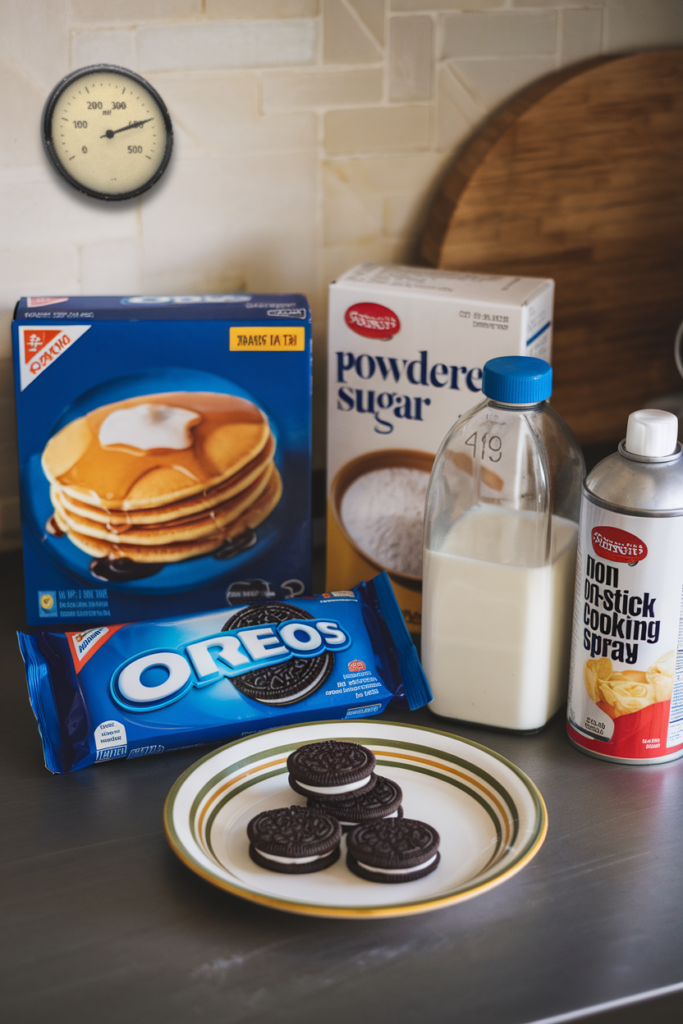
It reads {"value": 400, "unit": "mV"}
